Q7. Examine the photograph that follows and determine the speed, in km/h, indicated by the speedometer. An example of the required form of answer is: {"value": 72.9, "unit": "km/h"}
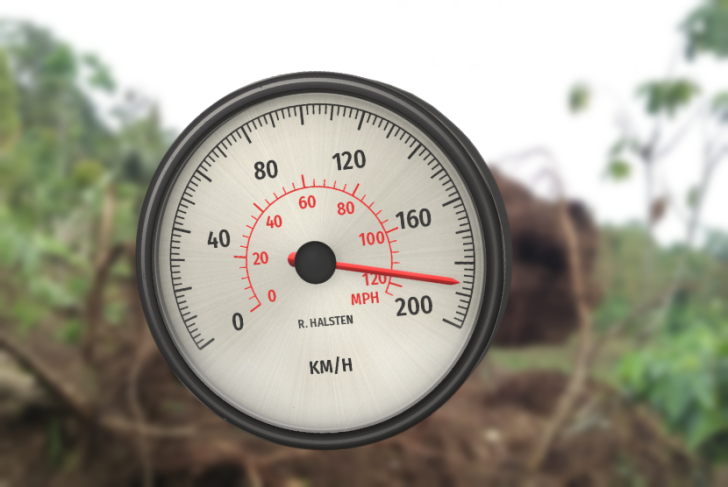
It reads {"value": 186, "unit": "km/h"}
